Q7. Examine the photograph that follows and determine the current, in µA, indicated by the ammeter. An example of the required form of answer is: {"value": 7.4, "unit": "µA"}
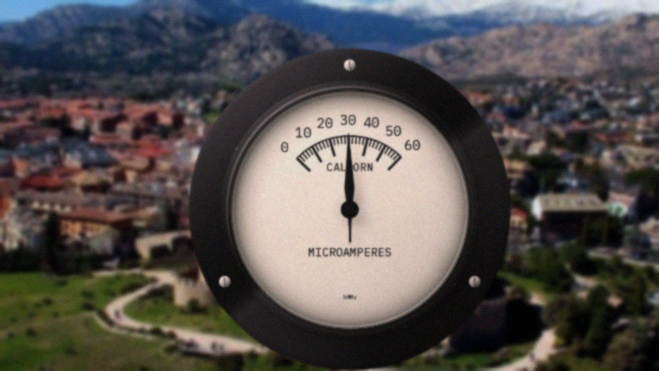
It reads {"value": 30, "unit": "µA"}
